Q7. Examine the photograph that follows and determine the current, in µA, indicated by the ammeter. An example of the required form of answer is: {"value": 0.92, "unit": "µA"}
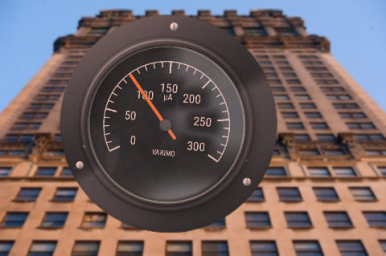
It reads {"value": 100, "unit": "µA"}
